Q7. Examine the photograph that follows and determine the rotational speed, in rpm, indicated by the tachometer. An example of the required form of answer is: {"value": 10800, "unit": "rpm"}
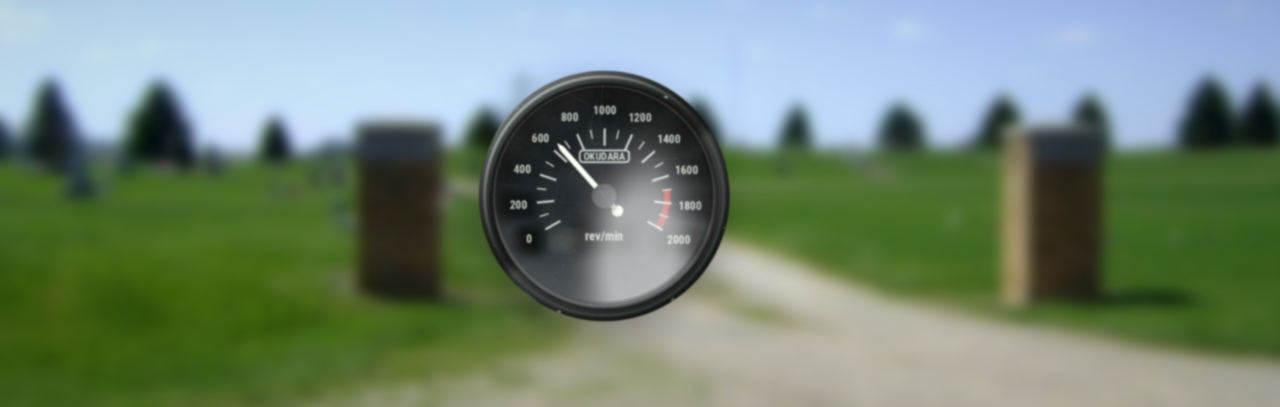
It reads {"value": 650, "unit": "rpm"}
